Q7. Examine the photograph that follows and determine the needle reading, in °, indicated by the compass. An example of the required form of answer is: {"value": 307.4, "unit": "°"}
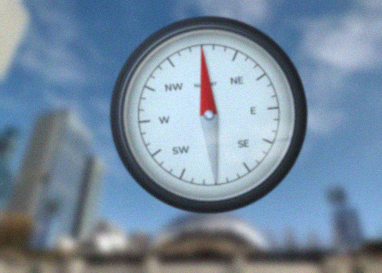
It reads {"value": 0, "unit": "°"}
